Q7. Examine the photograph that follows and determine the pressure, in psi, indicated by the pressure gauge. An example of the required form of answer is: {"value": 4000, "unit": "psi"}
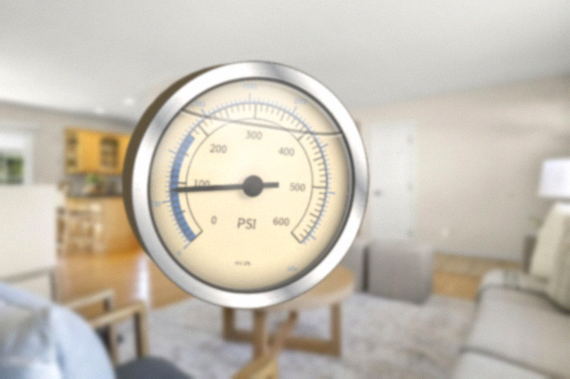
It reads {"value": 90, "unit": "psi"}
